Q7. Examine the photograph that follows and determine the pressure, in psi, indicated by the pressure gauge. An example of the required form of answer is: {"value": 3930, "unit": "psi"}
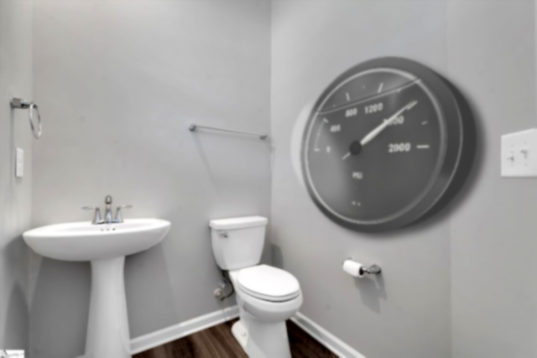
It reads {"value": 1600, "unit": "psi"}
